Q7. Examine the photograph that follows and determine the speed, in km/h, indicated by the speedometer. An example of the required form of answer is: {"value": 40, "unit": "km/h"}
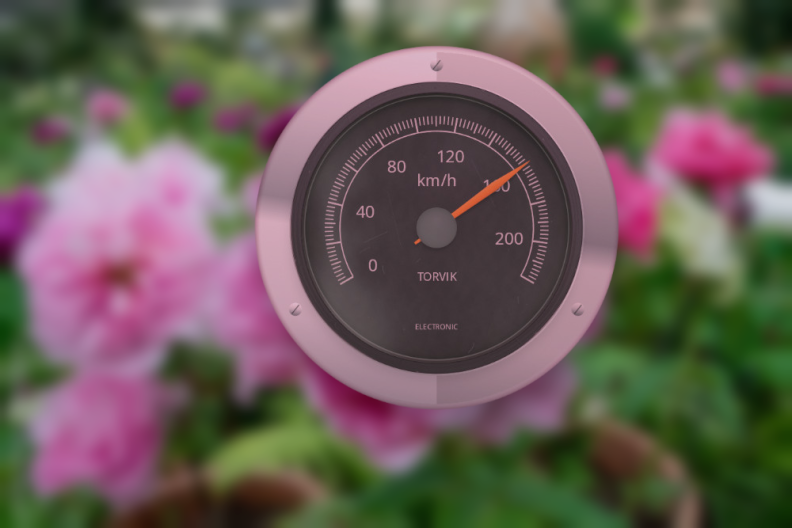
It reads {"value": 160, "unit": "km/h"}
